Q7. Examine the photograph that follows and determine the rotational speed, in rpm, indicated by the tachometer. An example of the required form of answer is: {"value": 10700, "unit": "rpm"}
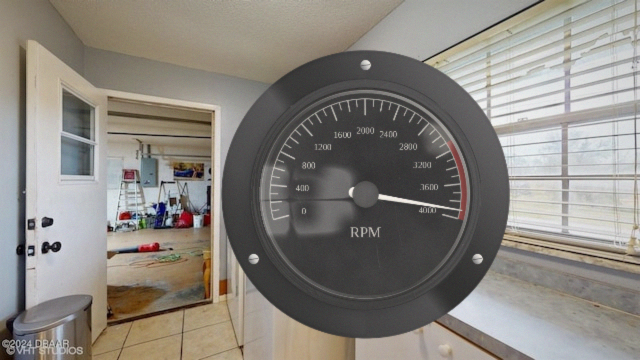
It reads {"value": 3900, "unit": "rpm"}
